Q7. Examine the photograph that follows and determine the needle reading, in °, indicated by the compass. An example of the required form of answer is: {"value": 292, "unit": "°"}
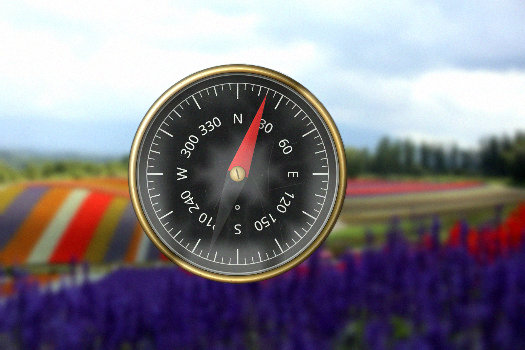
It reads {"value": 20, "unit": "°"}
